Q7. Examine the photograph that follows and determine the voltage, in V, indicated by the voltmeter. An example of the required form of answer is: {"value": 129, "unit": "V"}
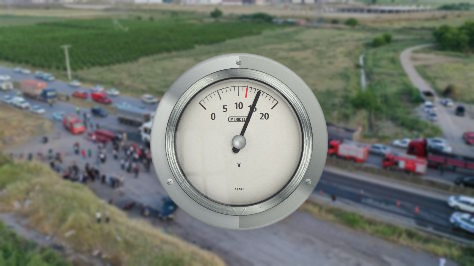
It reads {"value": 15, "unit": "V"}
